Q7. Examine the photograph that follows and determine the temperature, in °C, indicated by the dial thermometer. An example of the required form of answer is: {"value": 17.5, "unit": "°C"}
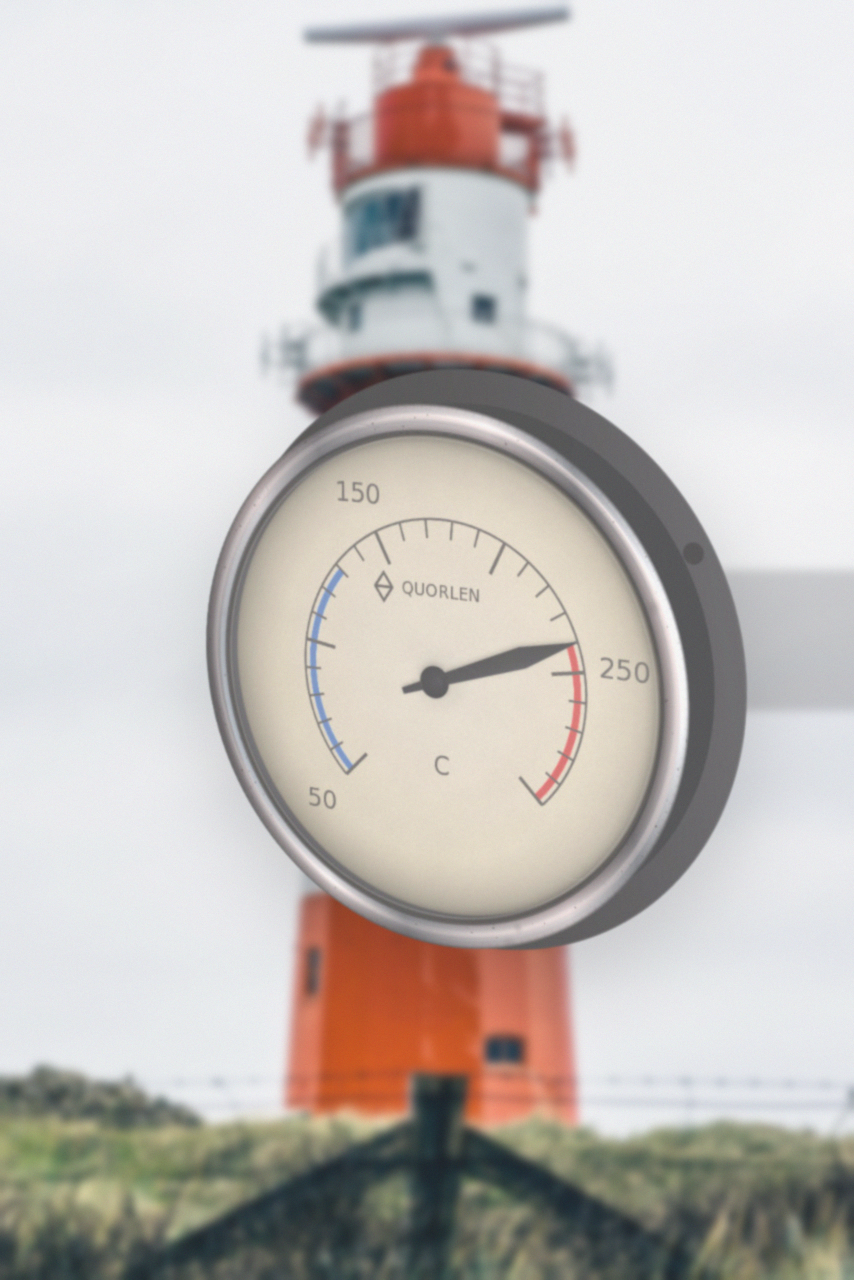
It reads {"value": 240, "unit": "°C"}
